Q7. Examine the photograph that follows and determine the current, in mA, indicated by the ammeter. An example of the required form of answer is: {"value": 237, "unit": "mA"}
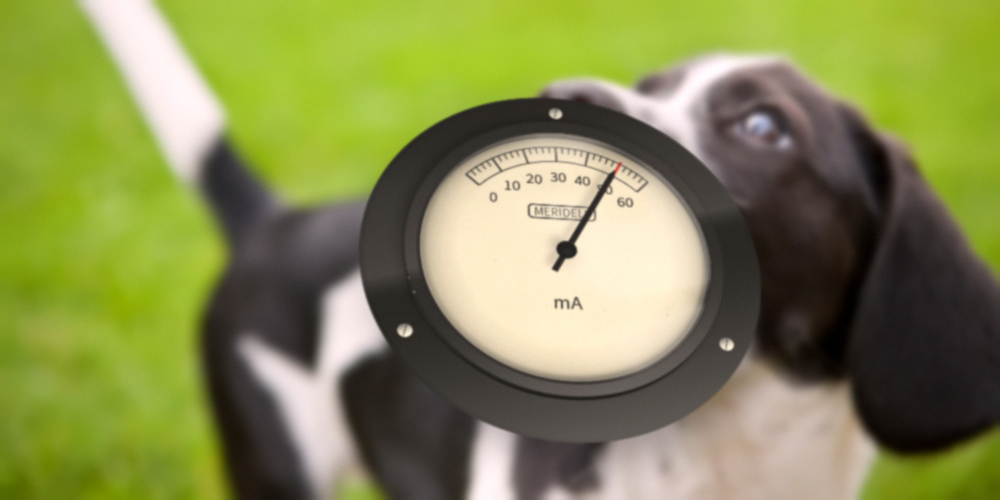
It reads {"value": 50, "unit": "mA"}
